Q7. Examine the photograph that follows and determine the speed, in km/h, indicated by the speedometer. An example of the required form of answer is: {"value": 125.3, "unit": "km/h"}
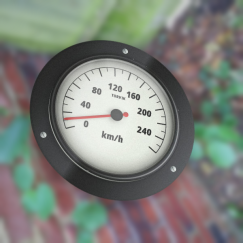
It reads {"value": 10, "unit": "km/h"}
